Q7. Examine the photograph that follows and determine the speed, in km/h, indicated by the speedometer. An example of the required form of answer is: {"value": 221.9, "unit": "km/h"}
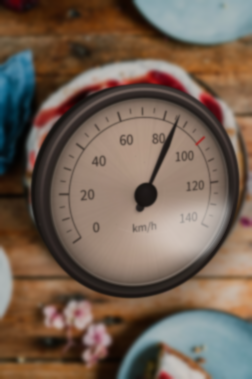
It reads {"value": 85, "unit": "km/h"}
